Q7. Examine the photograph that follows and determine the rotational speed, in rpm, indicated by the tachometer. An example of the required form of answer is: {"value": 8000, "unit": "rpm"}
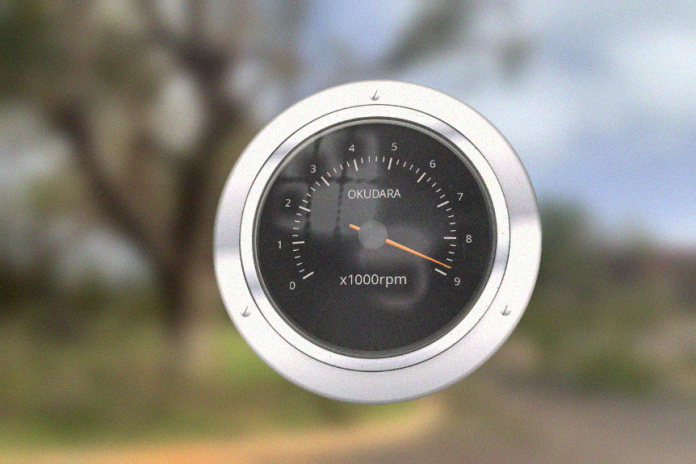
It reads {"value": 8800, "unit": "rpm"}
